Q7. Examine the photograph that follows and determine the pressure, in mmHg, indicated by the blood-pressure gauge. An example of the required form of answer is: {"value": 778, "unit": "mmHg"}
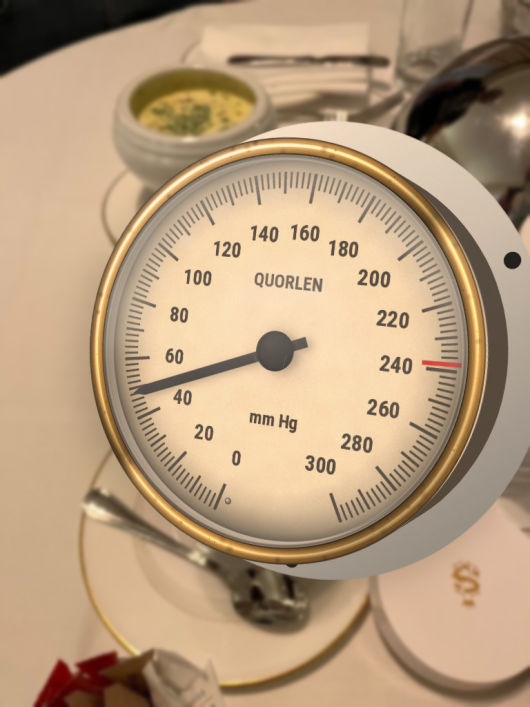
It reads {"value": 48, "unit": "mmHg"}
